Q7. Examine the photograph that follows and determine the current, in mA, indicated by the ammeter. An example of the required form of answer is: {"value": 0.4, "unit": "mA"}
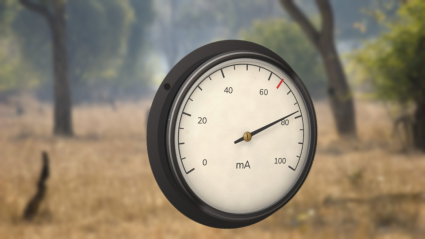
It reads {"value": 77.5, "unit": "mA"}
